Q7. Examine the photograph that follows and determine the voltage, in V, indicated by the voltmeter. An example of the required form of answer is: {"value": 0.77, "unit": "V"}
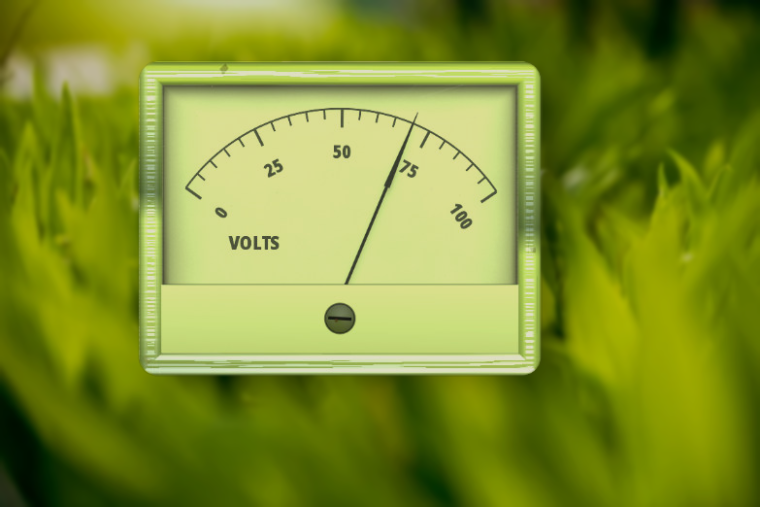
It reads {"value": 70, "unit": "V"}
